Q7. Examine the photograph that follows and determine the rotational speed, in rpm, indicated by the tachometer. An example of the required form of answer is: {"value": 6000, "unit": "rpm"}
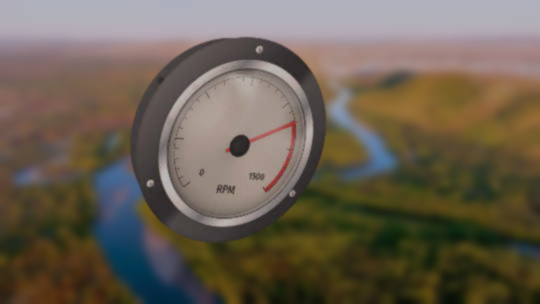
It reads {"value": 1100, "unit": "rpm"}
